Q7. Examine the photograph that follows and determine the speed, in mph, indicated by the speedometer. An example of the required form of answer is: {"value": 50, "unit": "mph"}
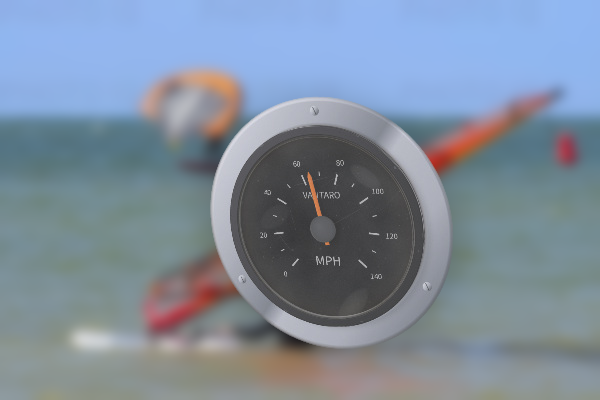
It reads {"value": 65, "unit": "mph"}
